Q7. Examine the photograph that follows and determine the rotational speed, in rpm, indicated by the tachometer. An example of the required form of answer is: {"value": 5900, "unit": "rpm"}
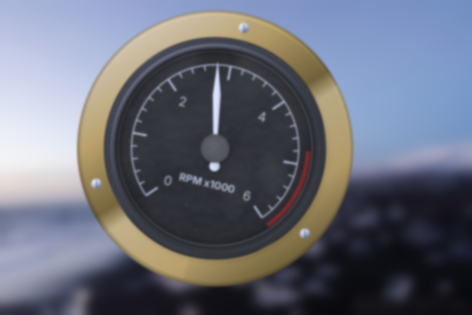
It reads {"value": 2800, "unit": "rpm"}
